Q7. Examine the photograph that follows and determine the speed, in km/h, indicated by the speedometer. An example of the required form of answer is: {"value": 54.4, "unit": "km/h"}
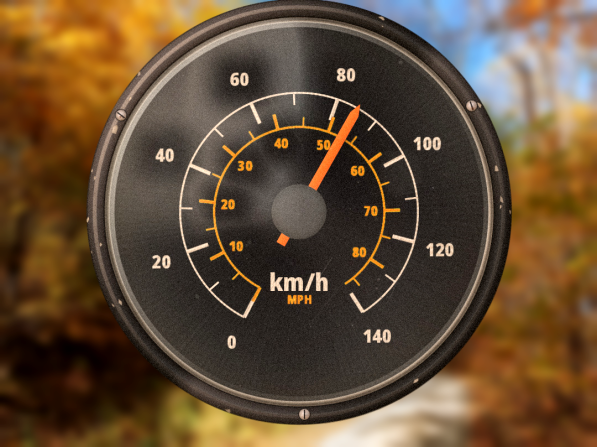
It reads {"value": 85, "unit": "km/h"}
